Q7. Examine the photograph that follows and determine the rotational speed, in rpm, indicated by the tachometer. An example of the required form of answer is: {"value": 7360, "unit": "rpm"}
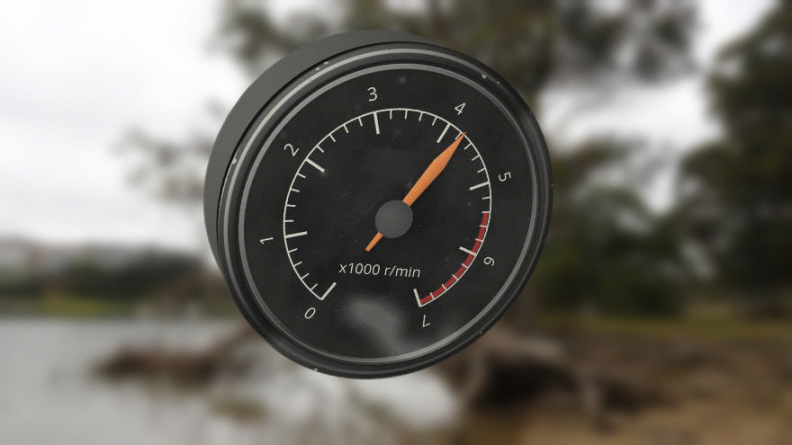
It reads {"value": 4200, "unit": "rpm"}
